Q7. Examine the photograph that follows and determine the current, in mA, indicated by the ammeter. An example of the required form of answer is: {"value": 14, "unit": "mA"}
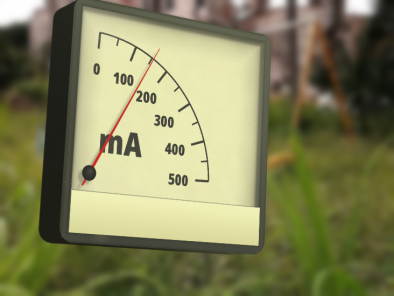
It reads {"value": 150, "unit": "mA"}
